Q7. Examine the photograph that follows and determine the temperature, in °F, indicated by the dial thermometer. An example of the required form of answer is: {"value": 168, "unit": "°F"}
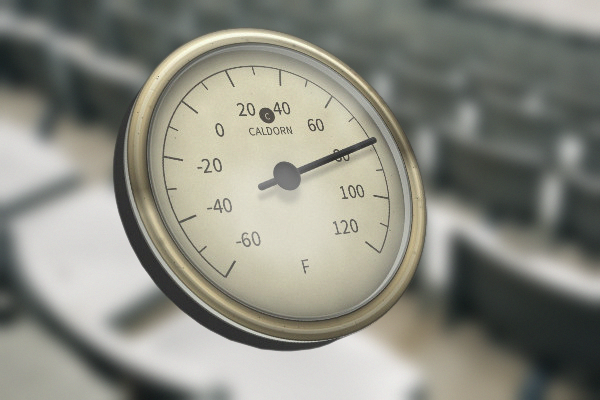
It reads {"value": 80, "unit": "°F"}
